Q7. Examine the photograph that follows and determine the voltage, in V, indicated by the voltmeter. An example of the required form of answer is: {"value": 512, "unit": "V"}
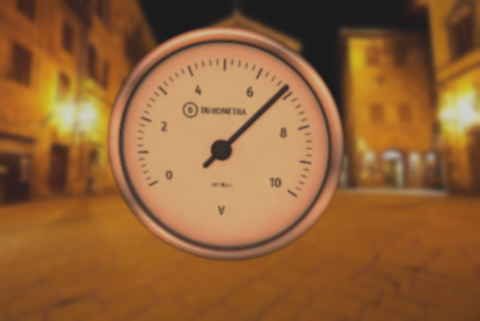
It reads {"value": 6.8, "unit": "V"}
